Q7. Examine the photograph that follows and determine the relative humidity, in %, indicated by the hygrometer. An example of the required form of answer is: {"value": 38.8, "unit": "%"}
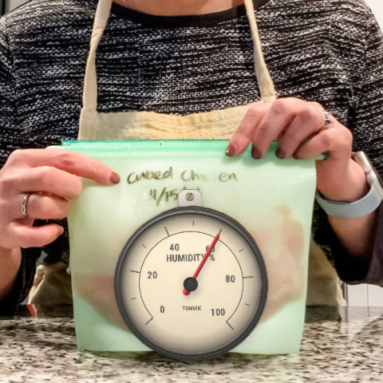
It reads {"value": 60, "unit": "%"}
